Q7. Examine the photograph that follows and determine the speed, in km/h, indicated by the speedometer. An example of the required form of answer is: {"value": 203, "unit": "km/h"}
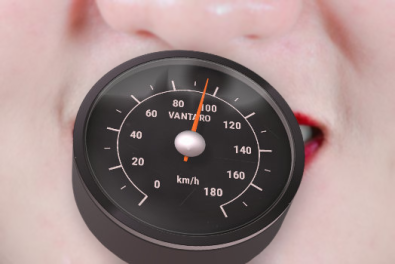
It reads {"value": 95, "unit": "km/h"}
